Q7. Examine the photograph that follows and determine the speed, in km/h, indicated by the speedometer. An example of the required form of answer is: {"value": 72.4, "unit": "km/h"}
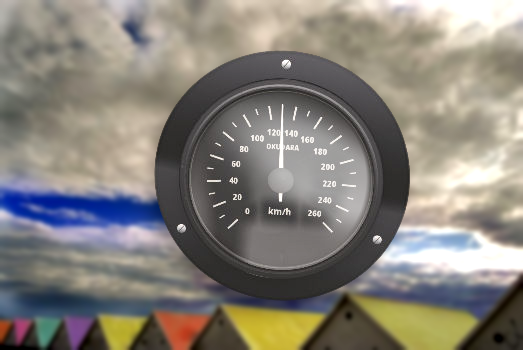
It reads {"value": 130, "unit": "km/h"}
